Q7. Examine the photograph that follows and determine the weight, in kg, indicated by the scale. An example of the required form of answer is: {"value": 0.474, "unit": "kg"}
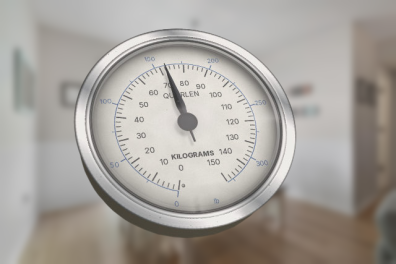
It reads {"value": 72, "unit": "kg"}
